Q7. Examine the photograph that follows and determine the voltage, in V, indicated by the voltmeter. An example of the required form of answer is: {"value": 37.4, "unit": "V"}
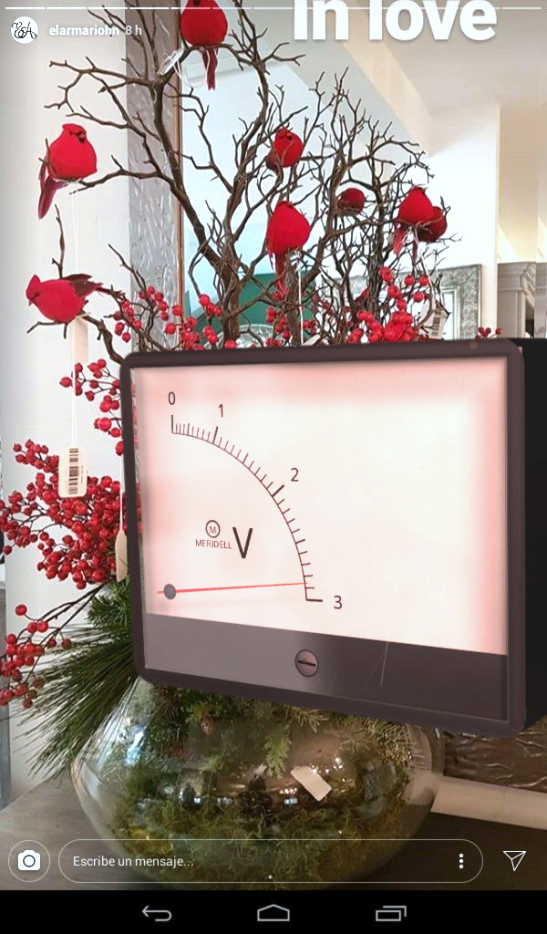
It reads {"value": 2.85, "unit": "V"}
